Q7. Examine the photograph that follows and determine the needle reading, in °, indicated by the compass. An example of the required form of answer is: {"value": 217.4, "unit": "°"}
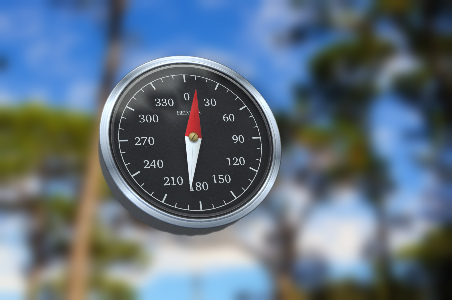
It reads {"value": 10, "unit": "°"}
